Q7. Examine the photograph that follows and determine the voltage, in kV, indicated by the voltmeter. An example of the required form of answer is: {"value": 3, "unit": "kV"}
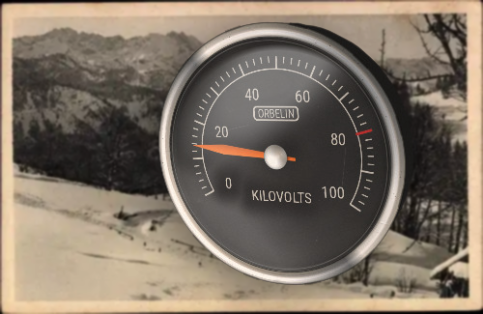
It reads {"value": 14, "unit": "kV"}
